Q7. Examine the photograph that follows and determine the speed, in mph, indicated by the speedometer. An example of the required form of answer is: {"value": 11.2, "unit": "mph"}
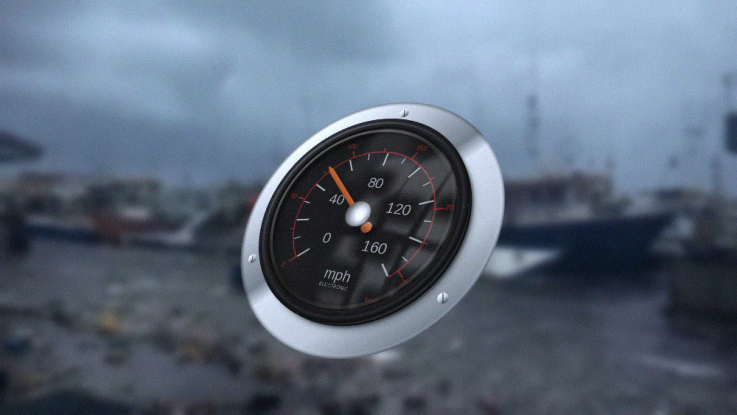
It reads {"value": 50, "unit": "mph"}
